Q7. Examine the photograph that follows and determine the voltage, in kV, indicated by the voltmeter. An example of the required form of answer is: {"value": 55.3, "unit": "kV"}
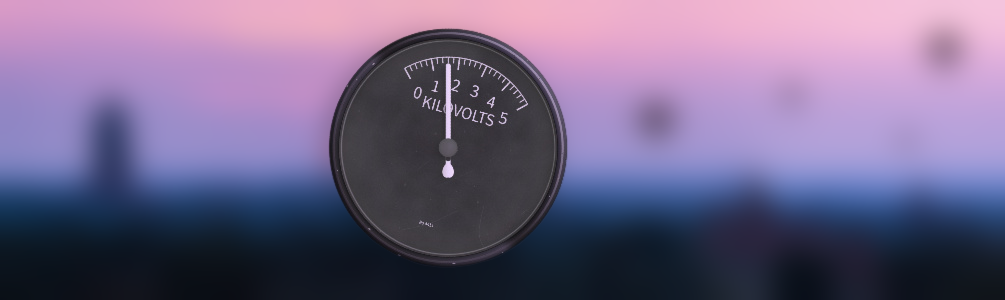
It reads {"value": 1.6, "unit": "kV"}
